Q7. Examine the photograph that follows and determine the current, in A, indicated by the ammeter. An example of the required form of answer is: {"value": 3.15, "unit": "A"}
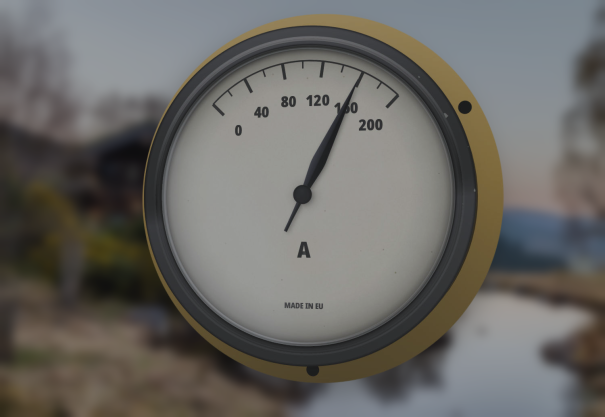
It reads {"value": 160, "unit": "A"}
